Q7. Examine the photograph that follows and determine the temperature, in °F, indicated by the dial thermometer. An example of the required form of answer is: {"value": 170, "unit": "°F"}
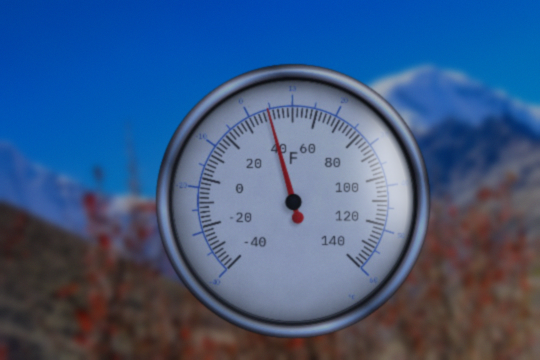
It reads {"value": 40, "unit": "°F"}
